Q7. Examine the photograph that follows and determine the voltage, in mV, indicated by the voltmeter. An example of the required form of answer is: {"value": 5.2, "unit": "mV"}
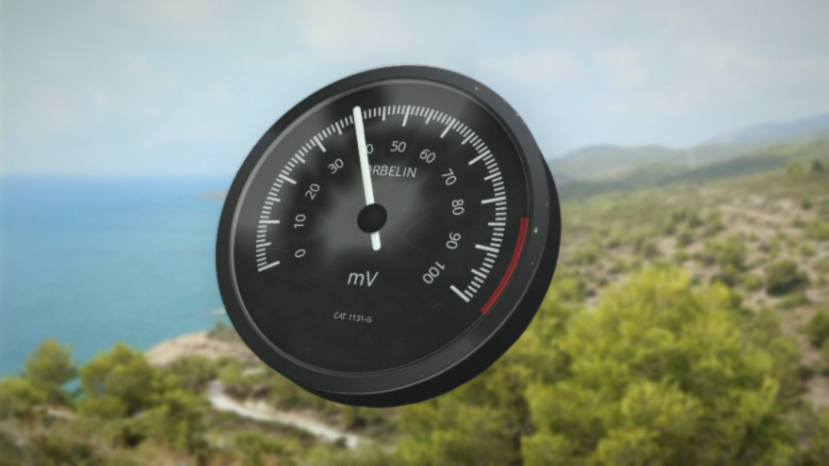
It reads {"value": 40, "unit": "mV"}
